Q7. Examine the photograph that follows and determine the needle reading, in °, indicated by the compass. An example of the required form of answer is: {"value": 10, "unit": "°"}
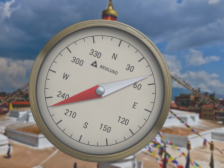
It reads {"value": 230, "unit": "°"}
